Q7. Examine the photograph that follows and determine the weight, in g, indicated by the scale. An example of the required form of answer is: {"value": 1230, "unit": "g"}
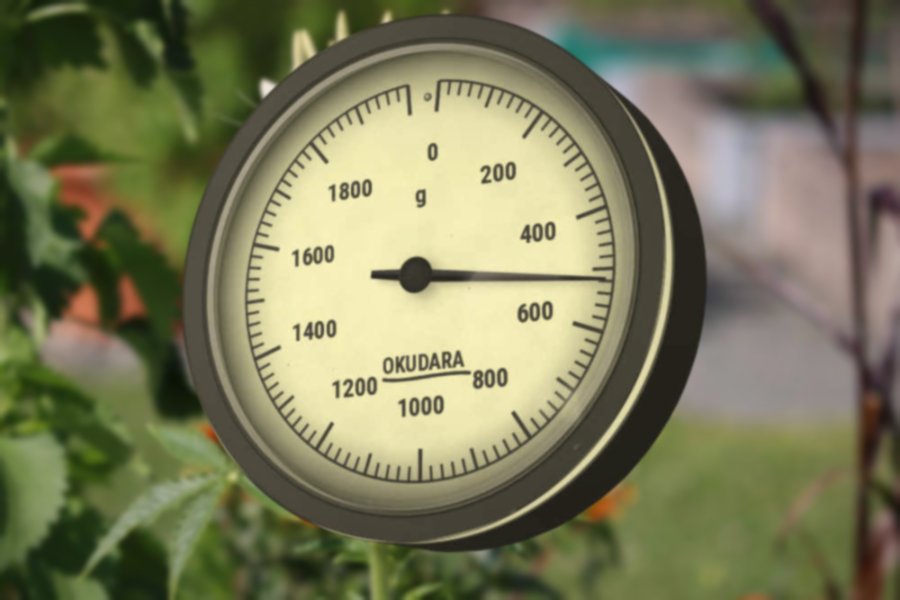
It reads {"value": 520, "unit": "g"}
